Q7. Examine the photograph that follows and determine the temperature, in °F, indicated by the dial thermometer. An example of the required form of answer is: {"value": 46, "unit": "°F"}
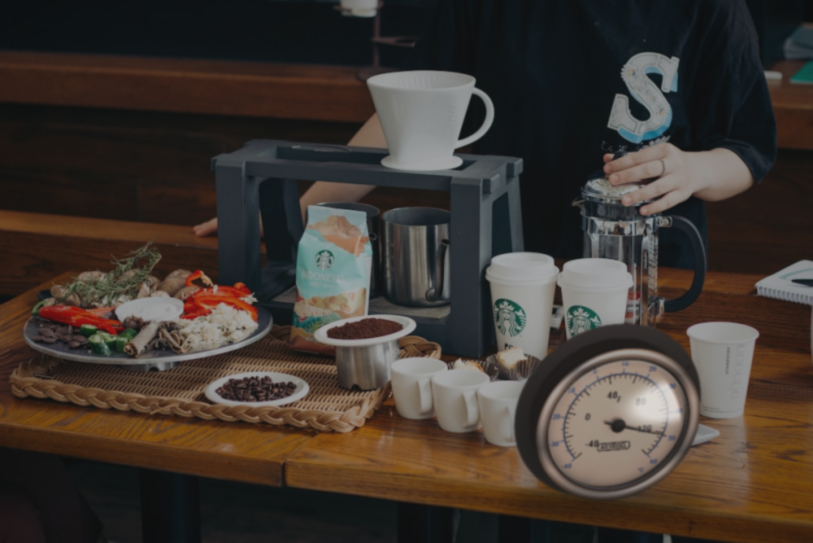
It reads {"value": 120, "unit": "°F"}
